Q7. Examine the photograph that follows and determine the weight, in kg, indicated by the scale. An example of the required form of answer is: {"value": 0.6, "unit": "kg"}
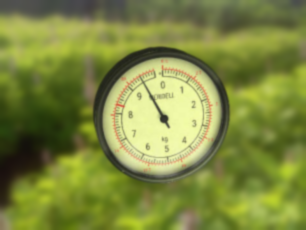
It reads {"value": 9.5, "unit": "kg"}
